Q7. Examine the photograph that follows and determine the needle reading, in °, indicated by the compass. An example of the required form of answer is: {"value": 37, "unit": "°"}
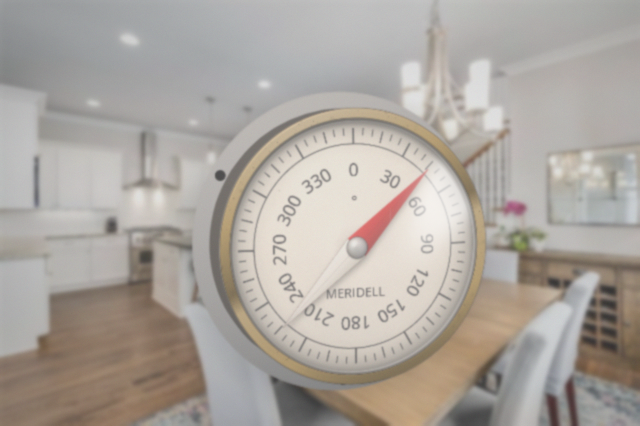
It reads {"value": 45, "unit": "°"}
